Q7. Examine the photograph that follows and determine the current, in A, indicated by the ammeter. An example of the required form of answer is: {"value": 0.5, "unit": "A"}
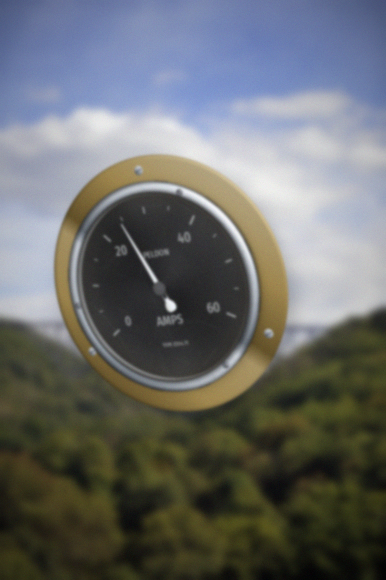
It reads {"value": 25, "unit": "A"}
